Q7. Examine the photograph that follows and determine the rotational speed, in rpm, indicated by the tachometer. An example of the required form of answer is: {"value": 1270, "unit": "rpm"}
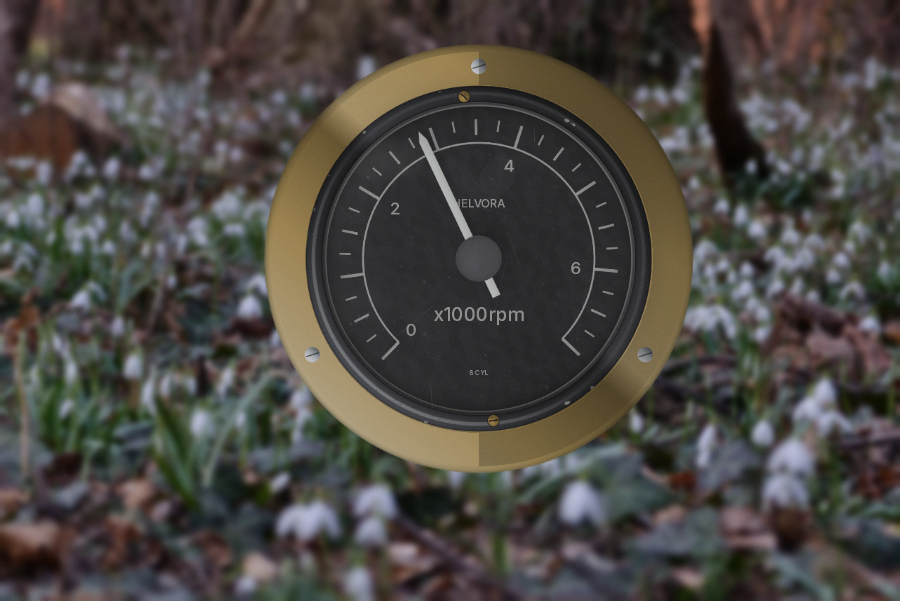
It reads {"value": 2875, "unit": "rpm"}
